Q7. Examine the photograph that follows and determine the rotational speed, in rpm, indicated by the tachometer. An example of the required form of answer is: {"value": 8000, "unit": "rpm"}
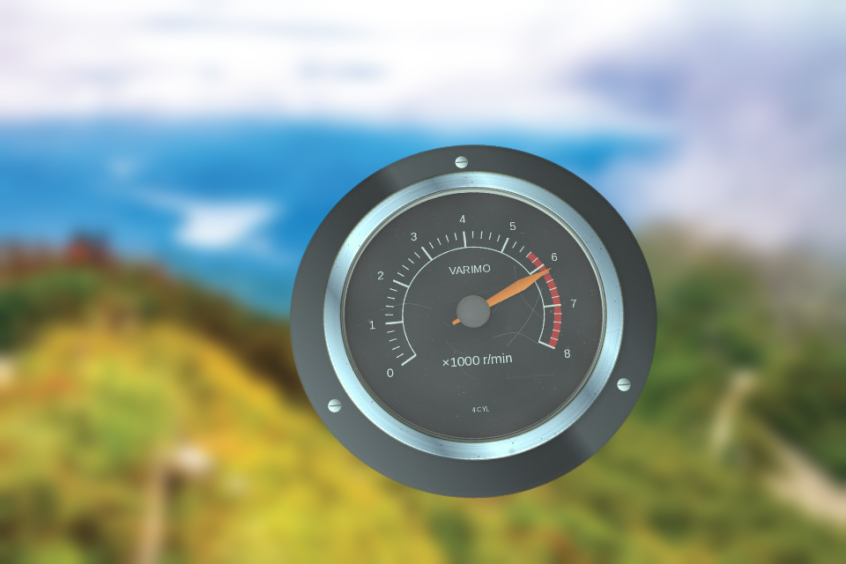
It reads {"value": 6200, "unit": "rpm"}
